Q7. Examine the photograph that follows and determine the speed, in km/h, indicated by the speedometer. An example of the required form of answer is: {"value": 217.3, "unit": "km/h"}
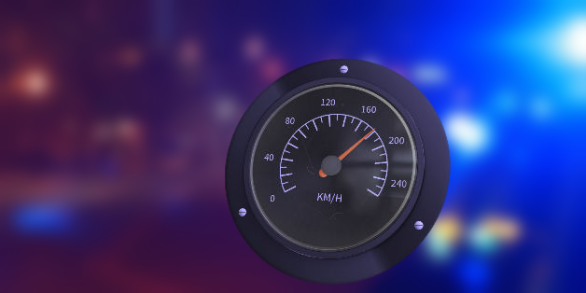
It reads {"value": 180, "unit": "km/h"}
